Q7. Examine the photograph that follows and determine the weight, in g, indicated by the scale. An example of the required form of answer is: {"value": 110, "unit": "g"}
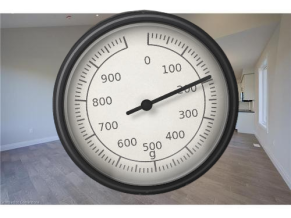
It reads {"value": 190, "unit": "g"}
